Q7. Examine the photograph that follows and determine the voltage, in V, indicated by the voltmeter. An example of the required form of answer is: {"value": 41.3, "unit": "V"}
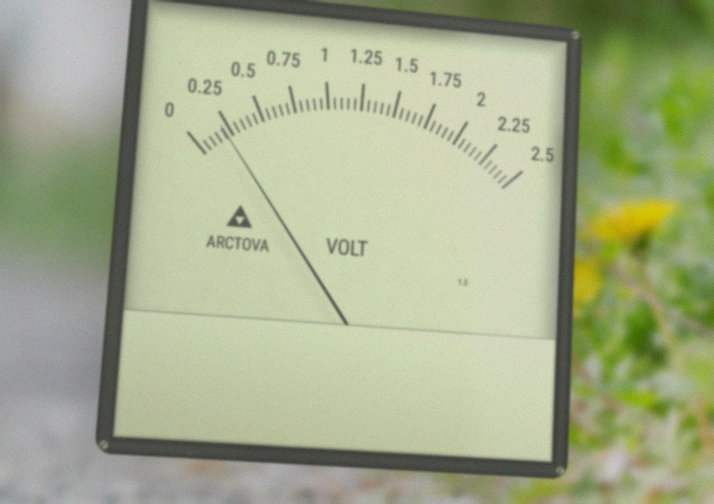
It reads {"value": 0.2, "unit": "V"}
